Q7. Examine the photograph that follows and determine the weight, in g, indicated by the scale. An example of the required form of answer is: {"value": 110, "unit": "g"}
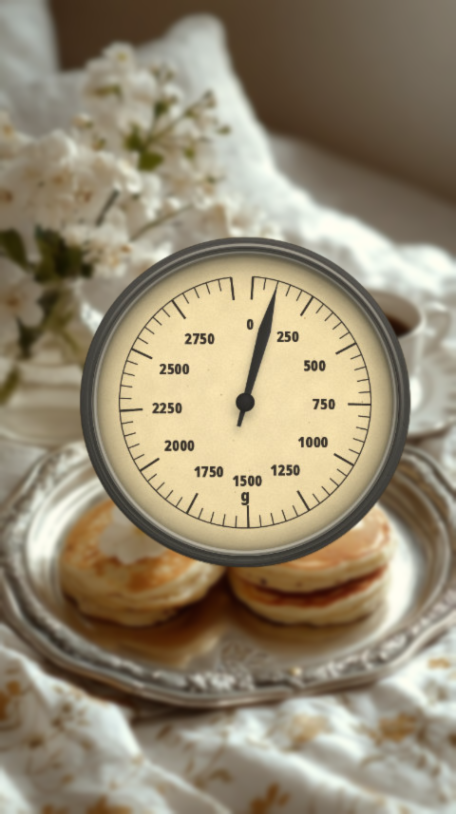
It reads {"value": 100, "unit": "g"}
